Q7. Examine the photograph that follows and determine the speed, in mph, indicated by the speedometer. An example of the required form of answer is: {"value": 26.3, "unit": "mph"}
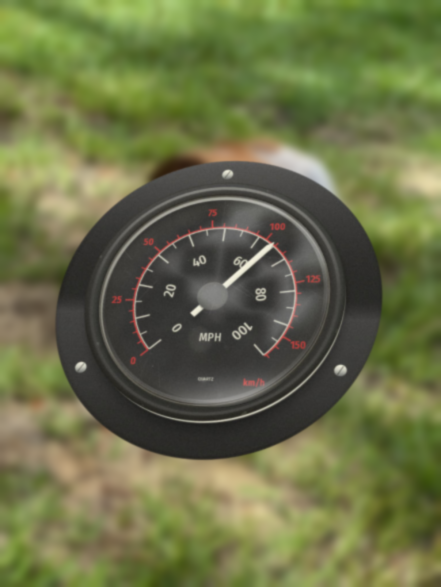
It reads {"value": 65, "unit": "mph"}
